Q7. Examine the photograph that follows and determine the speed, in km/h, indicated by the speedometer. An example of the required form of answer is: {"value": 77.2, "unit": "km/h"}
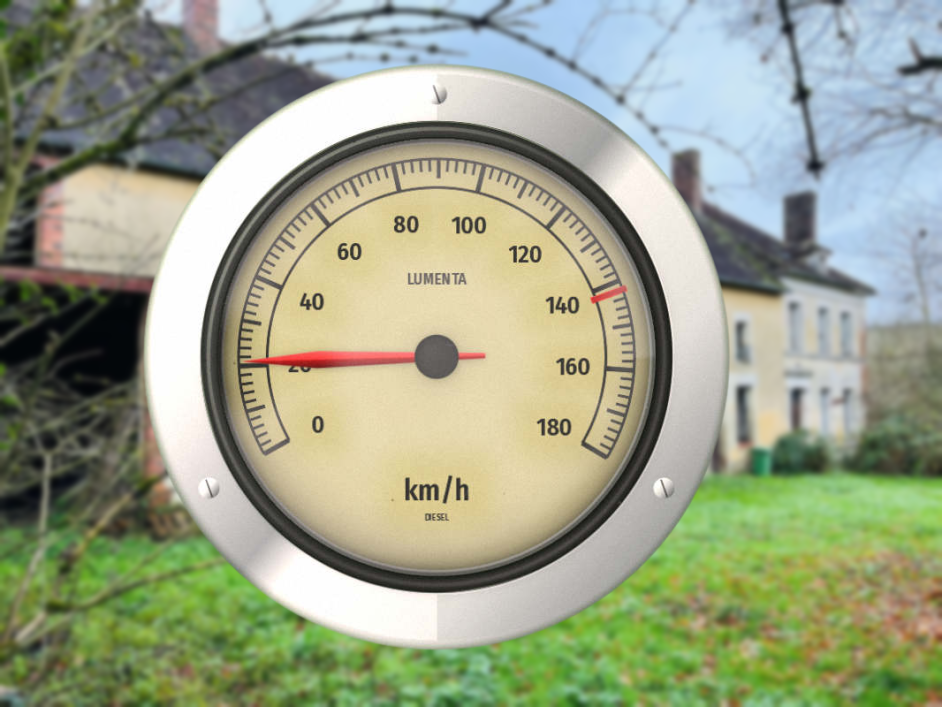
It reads {"value": 21, "unit": "km/h"}
